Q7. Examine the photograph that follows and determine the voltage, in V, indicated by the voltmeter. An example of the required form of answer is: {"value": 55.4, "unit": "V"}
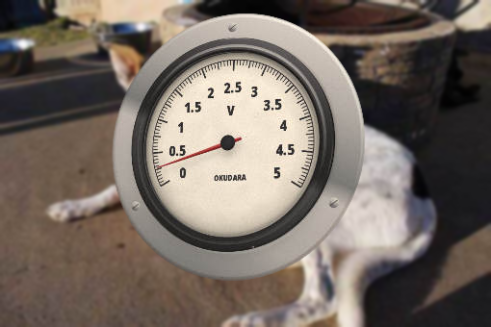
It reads {"value": 0.25, "unit": "V"}
